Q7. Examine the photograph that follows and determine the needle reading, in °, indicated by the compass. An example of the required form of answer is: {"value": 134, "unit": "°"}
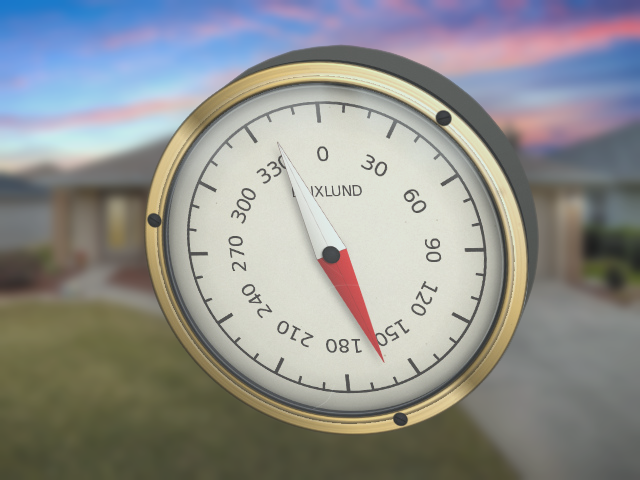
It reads {"value": 160, "unit": "°"}
